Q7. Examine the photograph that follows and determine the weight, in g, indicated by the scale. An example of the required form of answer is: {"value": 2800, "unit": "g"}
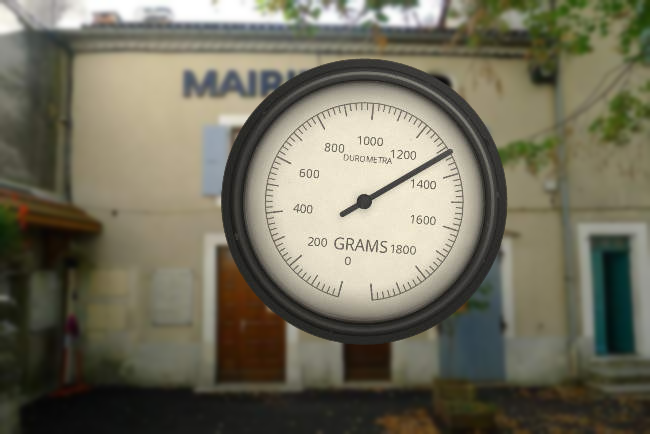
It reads {"value": 1320, "unit": "g"}
